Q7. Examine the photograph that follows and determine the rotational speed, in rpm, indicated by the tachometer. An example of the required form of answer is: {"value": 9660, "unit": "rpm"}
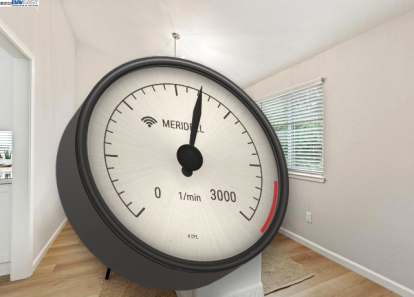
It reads {"value": 1700, "unit": "rpm"}
